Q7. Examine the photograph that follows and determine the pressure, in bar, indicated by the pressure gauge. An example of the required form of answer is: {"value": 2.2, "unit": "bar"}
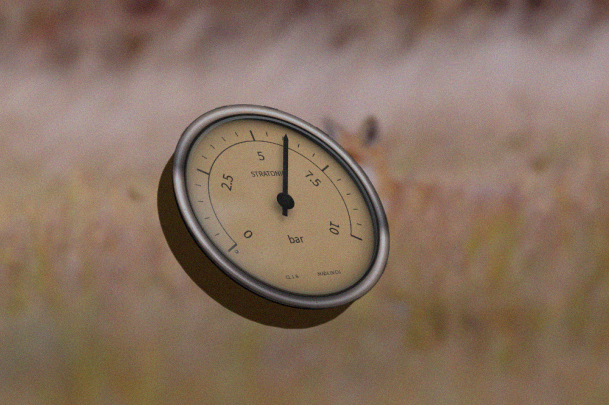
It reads {"value": 6, "unit": "bar"}
